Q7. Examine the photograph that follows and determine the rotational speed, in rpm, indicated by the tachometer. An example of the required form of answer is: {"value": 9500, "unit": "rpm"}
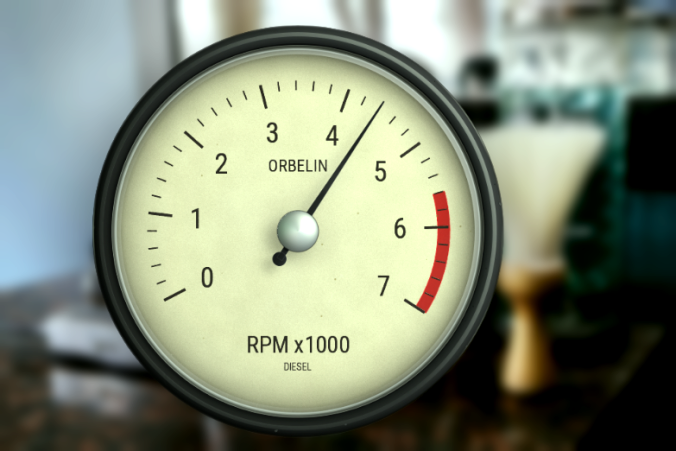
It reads {"value": 4400, "unit": "rpm"}
